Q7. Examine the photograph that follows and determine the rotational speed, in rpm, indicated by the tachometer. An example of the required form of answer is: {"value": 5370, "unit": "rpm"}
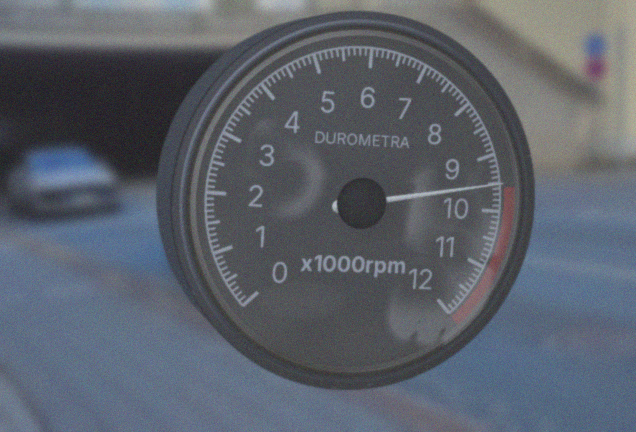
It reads {"value": 9500, "unit": "rpm"}
